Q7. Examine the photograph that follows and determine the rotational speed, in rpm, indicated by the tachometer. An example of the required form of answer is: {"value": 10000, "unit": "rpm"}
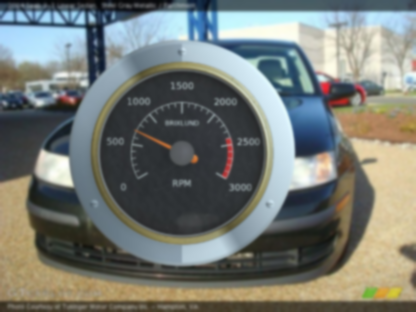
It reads {"value": 700, "unit": "rpm"}
